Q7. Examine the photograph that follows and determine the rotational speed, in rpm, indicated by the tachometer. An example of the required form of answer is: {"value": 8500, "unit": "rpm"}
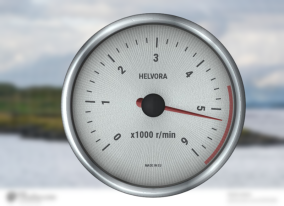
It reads {"value": 5200, "unit": "rpm"}
